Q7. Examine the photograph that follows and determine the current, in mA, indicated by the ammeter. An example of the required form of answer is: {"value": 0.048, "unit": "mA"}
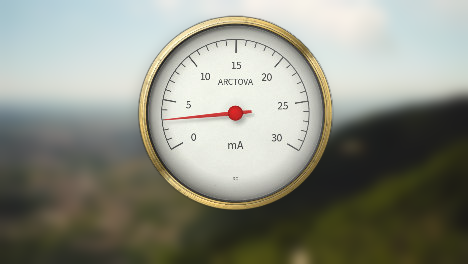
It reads {"value": 3, "unit": "mA"}
